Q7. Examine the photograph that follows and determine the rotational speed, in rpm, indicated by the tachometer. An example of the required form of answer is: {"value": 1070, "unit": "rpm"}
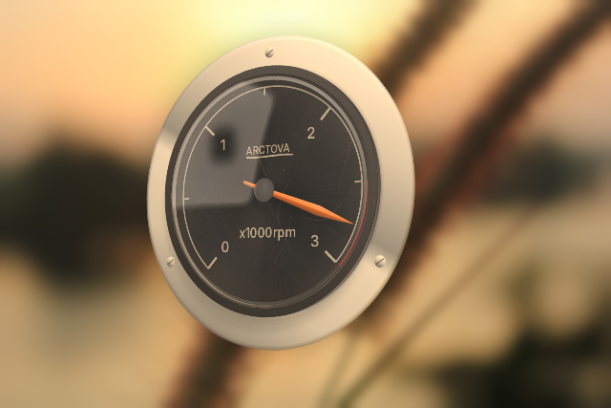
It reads {"value": 2750, "unit": "rpm"}
